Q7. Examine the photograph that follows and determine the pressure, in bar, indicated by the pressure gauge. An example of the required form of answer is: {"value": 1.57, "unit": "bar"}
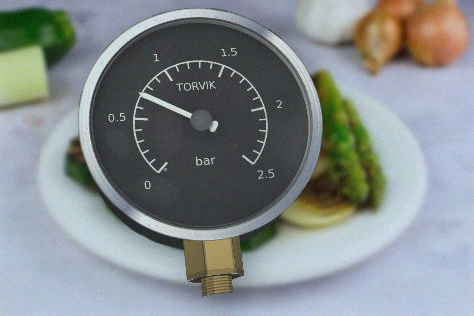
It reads {"value": 0.7, "unit": "bar"}
